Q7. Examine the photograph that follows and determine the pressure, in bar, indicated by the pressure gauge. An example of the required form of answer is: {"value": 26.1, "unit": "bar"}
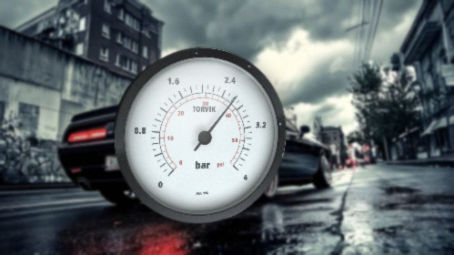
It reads {"value": 2.6, "unit": "bar"}
